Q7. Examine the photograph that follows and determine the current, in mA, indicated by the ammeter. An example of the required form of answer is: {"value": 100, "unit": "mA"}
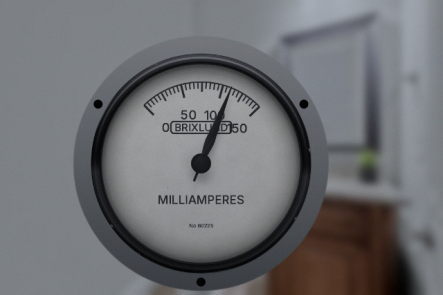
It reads {"value": 110, "unit": "mA"}
